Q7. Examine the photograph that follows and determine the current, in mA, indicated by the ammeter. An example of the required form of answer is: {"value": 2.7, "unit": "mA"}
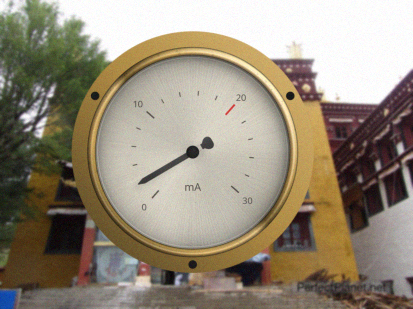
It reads {"value": 2, "unit": "mA"}
